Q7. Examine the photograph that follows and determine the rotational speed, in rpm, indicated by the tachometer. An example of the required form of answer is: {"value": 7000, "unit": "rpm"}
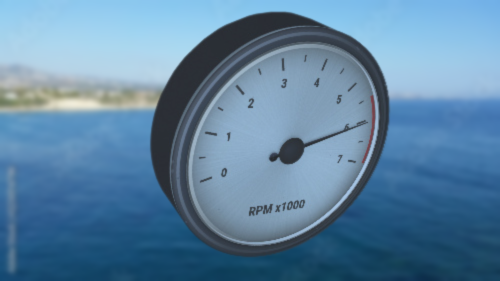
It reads {"value": 6000, "unit": "rpm"}
